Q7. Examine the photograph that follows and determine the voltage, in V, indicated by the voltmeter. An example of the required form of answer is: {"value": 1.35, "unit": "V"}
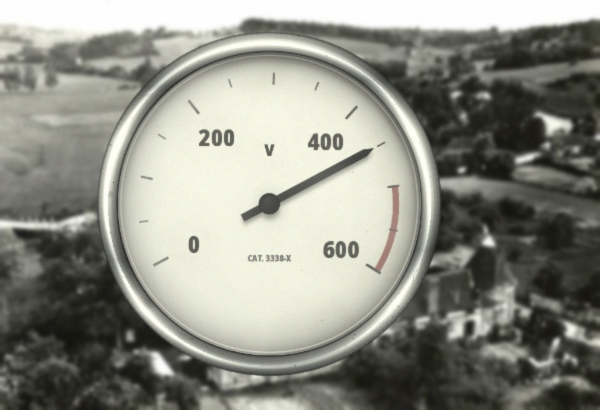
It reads {"value": 450, "unit": "V"}
